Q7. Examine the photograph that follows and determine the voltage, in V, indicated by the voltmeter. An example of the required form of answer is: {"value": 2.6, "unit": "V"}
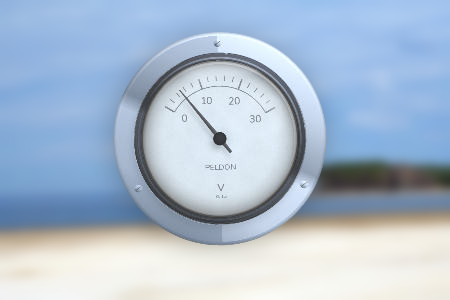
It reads {"value": 5, "unit": "V"}
